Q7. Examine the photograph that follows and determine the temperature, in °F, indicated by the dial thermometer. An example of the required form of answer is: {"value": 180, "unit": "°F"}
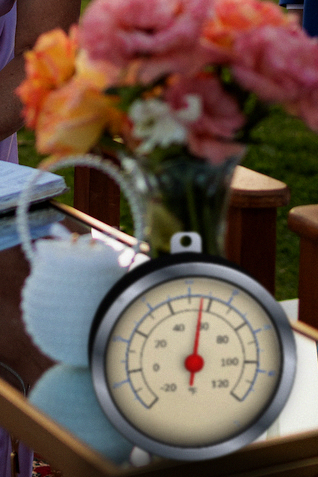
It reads {"value": 55, "unit": "°F"}
